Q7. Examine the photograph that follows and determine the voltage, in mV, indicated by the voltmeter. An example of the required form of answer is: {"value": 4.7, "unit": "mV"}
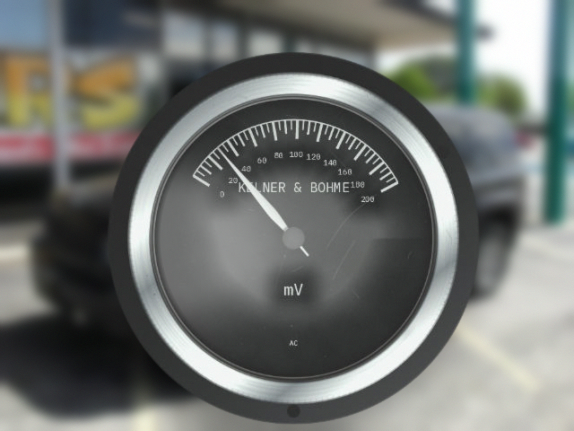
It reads {"value": 30, "unit": "mV"}
